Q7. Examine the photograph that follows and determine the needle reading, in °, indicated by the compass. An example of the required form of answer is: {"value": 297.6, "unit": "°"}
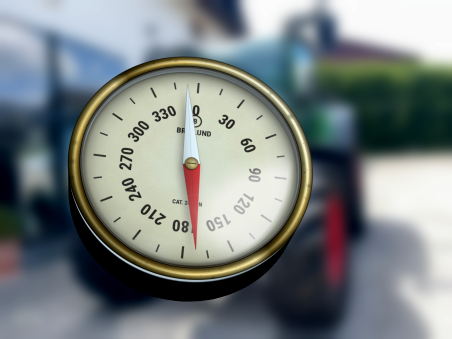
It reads {"value": 172.5, "unit": "°"}
